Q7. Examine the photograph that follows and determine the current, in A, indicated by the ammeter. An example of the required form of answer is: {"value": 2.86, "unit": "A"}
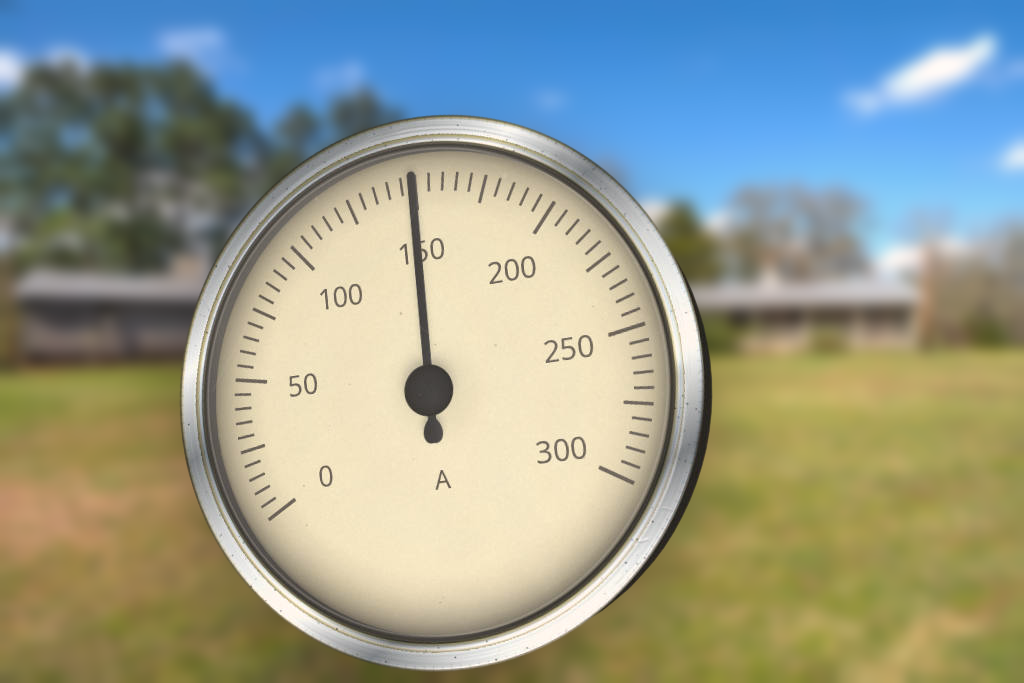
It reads {"value": 150, "unit": "A"}
